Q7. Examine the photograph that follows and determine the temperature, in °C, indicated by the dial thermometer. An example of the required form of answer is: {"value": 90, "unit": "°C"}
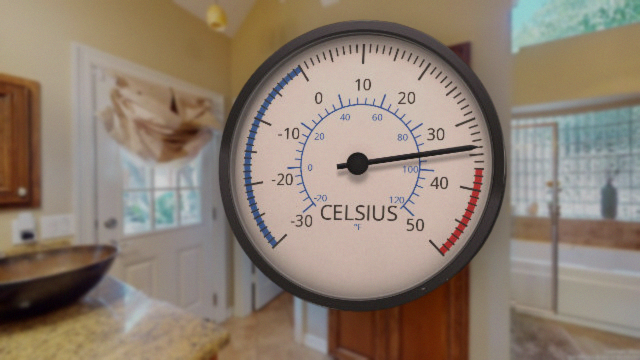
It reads {"value": 34, "unit": "°C"}
